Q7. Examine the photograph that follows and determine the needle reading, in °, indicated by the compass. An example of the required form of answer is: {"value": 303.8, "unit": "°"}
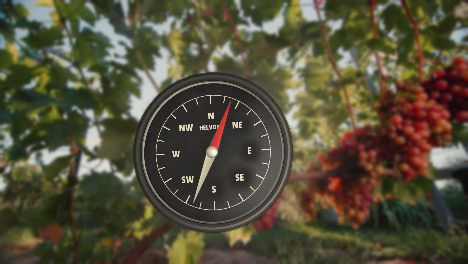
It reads {"value": 22.5, "unit": "°"}
